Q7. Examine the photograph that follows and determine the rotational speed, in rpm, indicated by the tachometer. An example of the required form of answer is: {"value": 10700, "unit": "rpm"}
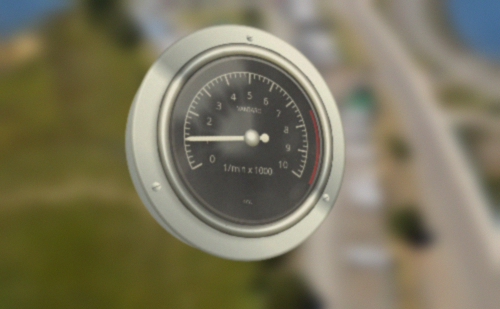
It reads {"value": 1000, "unit": "rpm"}
